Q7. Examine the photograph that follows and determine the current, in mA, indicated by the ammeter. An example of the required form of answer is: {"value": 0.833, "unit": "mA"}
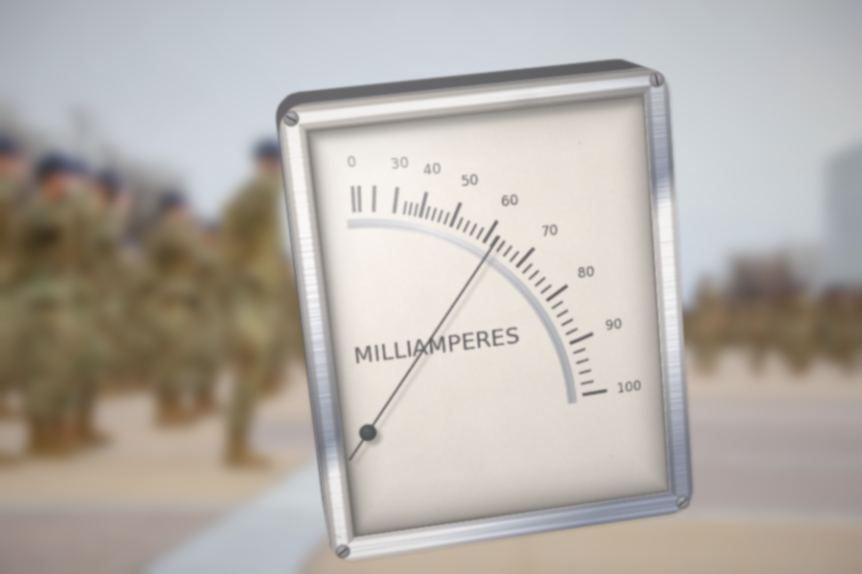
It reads {"value": 62, "unit": "mA"}
